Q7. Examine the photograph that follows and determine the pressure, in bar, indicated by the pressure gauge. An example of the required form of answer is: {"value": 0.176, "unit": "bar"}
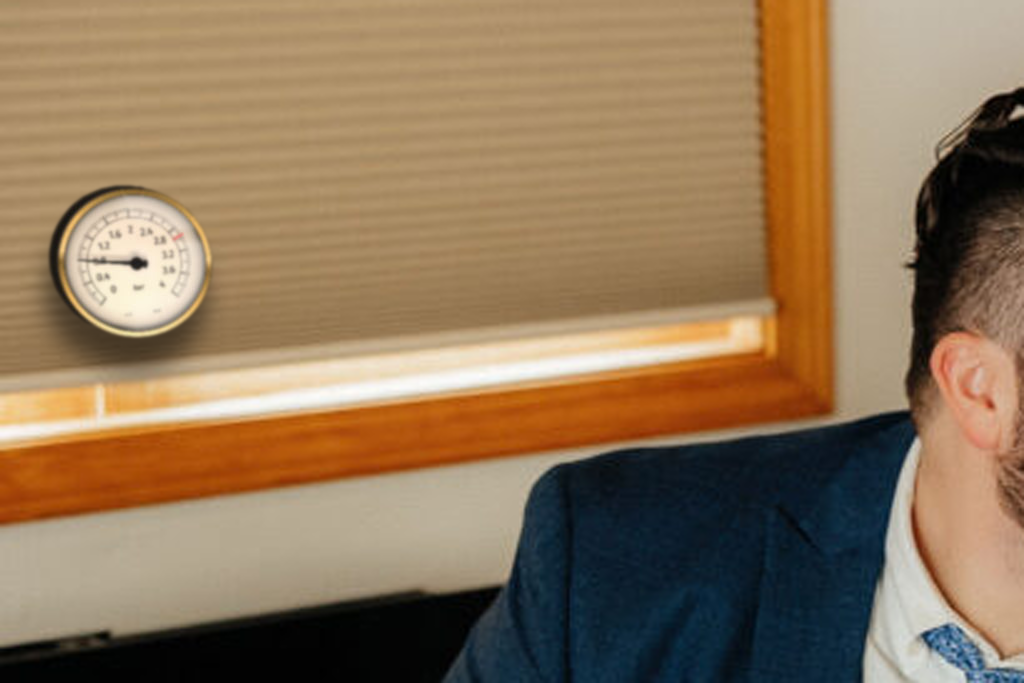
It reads {"value": 0.8, "unit": "bar"}
